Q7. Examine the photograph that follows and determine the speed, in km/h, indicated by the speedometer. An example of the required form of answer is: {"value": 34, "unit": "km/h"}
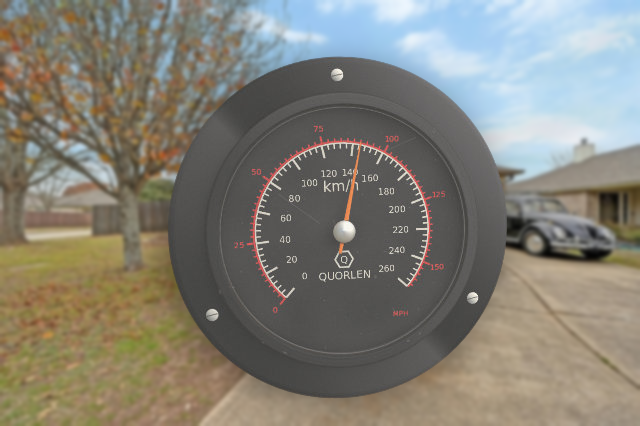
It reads {"value": 144, "unit": "km/h"}
